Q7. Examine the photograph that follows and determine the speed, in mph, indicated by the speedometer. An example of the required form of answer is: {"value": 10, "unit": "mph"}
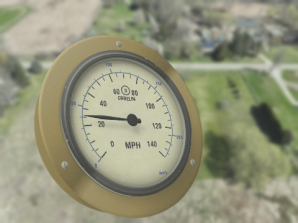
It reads {"value": 25, "unit": "mph"}
